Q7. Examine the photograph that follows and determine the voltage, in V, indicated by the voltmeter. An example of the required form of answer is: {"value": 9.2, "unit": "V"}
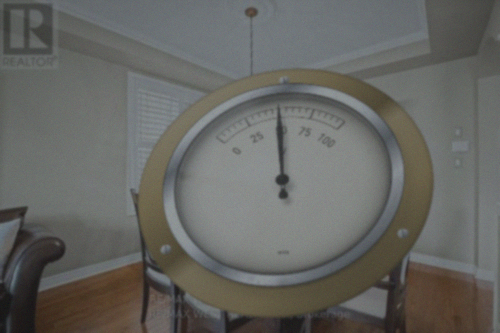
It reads {"value": 50, "unit": "V"}
